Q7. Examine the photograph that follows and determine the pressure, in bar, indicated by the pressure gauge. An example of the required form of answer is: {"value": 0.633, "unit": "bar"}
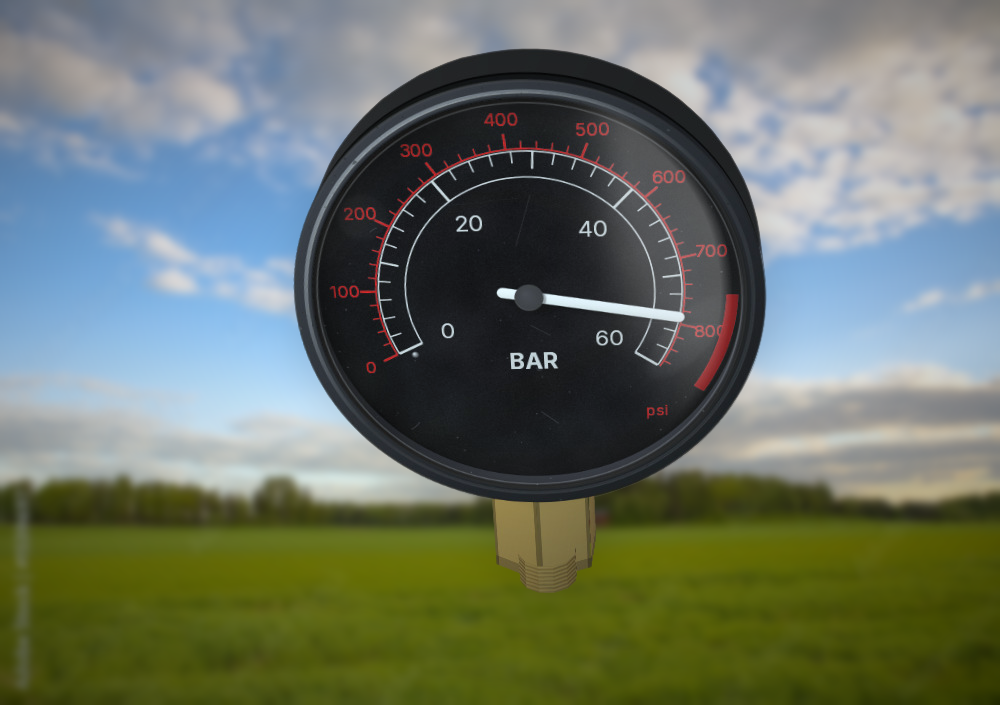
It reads {"value": 54, "unit": "bar"}
